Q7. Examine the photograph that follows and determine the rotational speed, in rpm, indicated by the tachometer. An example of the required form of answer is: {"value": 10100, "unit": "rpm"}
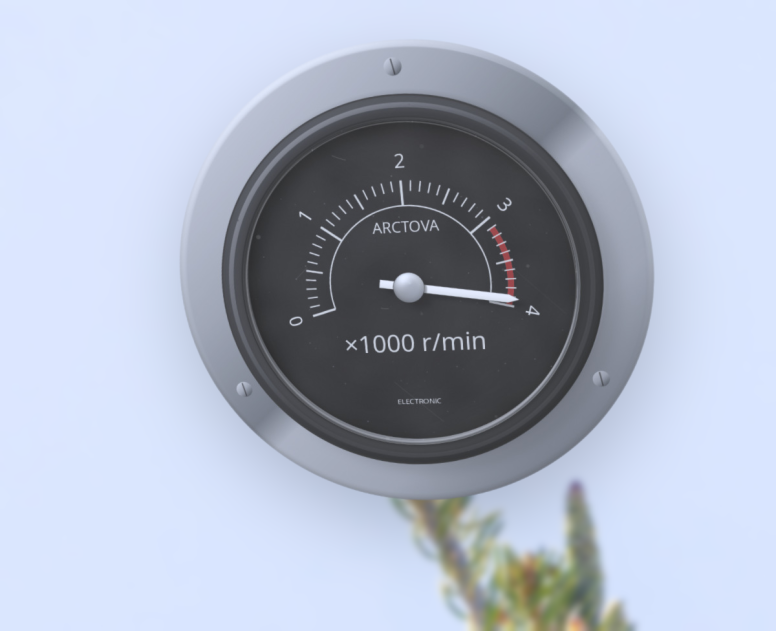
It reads {"value": 3900, "unit": "rpm"}
